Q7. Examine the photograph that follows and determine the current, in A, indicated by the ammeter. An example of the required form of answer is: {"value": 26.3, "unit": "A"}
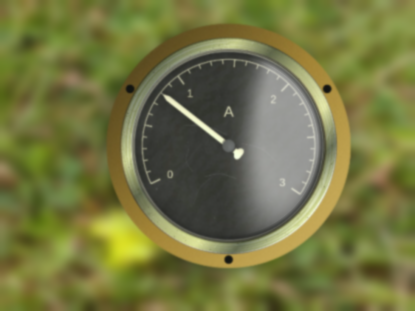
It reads {"value": 0.8, "unit": "A"}
